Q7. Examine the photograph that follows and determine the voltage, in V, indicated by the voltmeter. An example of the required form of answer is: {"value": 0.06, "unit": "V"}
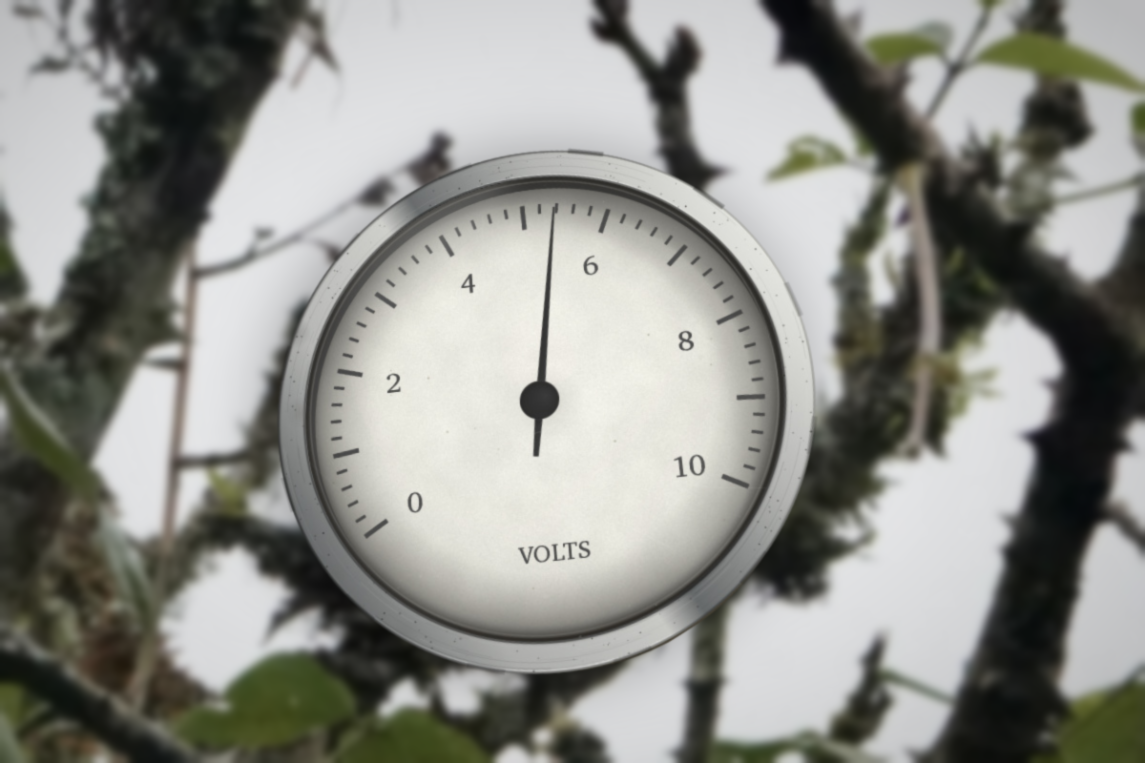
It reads {"value": 5.4, "unit": "V"}
